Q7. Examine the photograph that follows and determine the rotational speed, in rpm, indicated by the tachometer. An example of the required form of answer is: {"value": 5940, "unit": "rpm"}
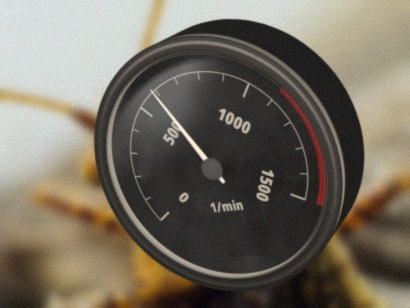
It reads {"value": 600, "unit": "rpm"}
